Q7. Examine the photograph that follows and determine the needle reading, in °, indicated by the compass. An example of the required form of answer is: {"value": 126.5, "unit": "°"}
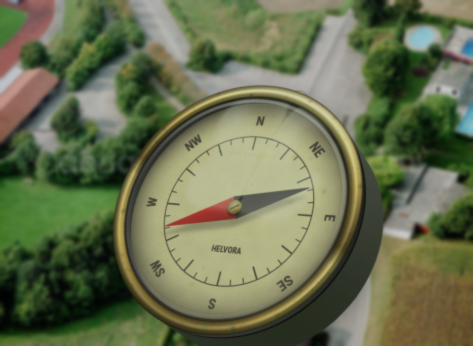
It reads {"value": 250, "unit": "°"}
